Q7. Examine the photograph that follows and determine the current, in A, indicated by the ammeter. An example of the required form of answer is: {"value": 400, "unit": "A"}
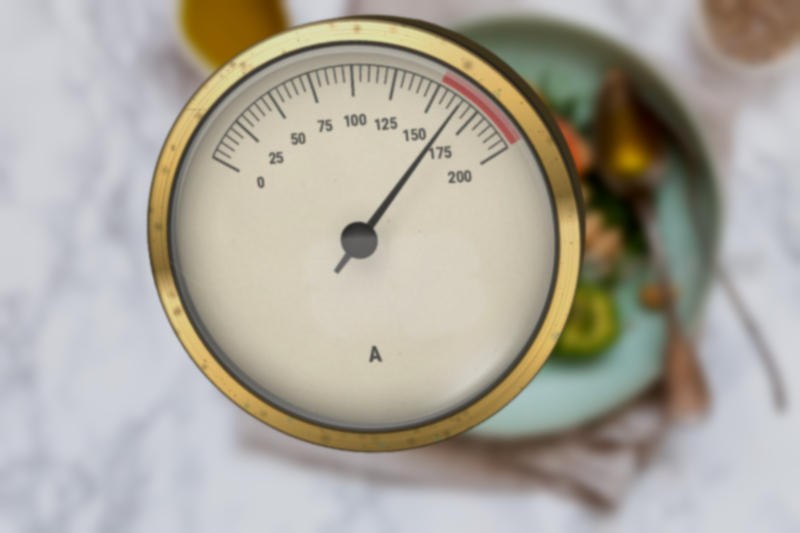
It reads {"value": 165, "unit": "A"}
